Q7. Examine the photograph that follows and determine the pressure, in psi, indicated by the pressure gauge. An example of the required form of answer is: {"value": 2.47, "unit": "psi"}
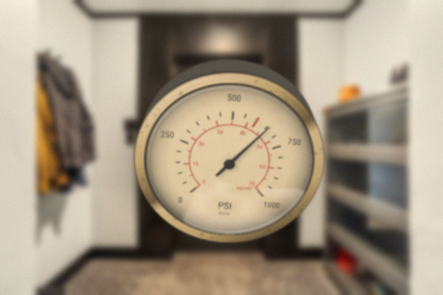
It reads {"value": 650, "unit": "psi"}
